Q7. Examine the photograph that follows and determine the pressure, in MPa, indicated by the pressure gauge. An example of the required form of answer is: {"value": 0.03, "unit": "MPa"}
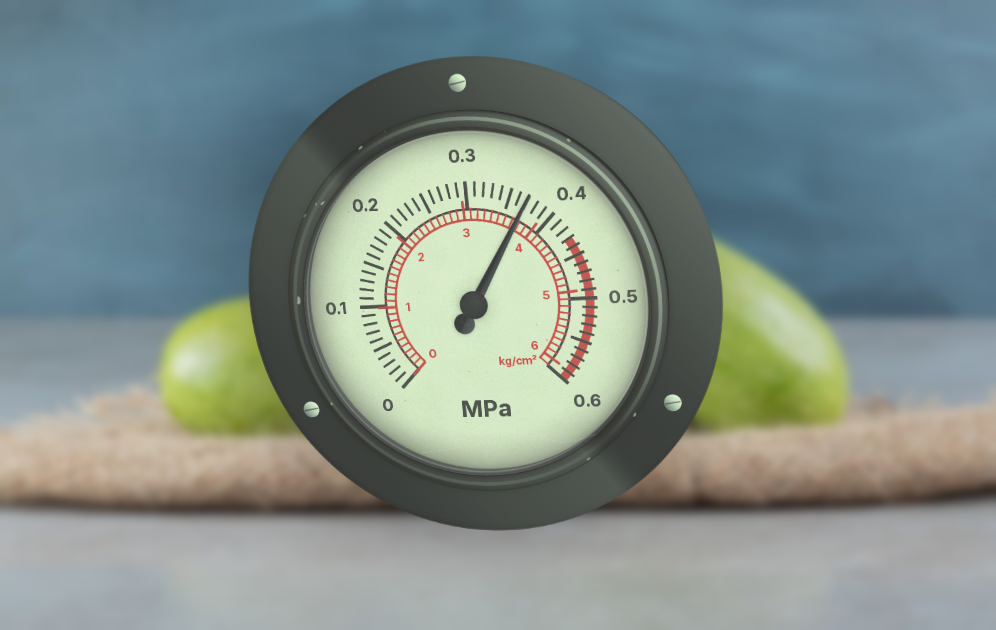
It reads {"value": 0.37, "unit": "MPa"}
